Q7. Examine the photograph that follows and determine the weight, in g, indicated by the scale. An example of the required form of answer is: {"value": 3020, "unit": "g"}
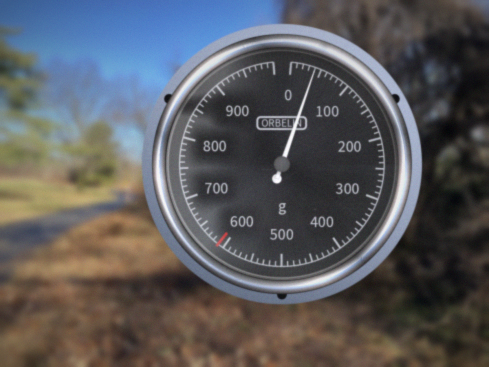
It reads {"value": 40, "unit": "g"}
